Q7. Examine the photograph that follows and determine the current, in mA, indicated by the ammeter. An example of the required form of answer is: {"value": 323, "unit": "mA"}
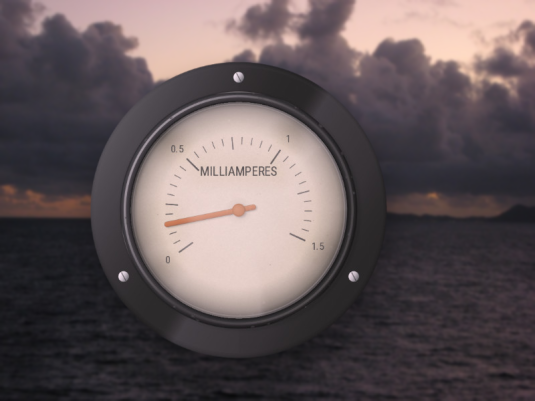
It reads {"value": 0.15, "unit": "mA"}
